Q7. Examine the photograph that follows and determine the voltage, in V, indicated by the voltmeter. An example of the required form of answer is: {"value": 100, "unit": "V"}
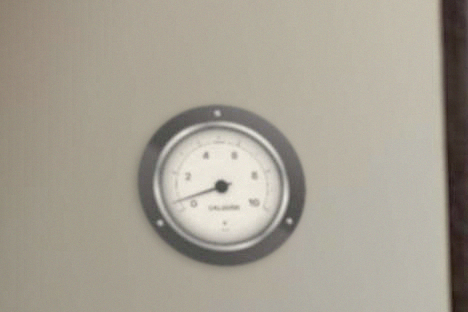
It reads {"value": 0.5, "unit": "V"}
